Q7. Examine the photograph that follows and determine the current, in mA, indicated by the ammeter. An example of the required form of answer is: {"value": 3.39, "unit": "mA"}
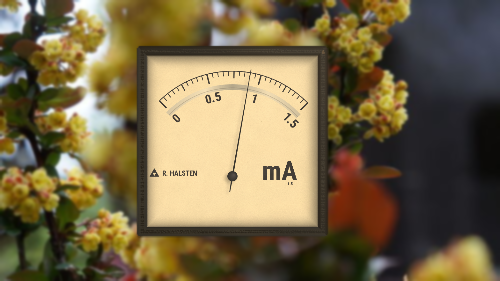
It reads {"value": 0.9, "unit": "mA"}
